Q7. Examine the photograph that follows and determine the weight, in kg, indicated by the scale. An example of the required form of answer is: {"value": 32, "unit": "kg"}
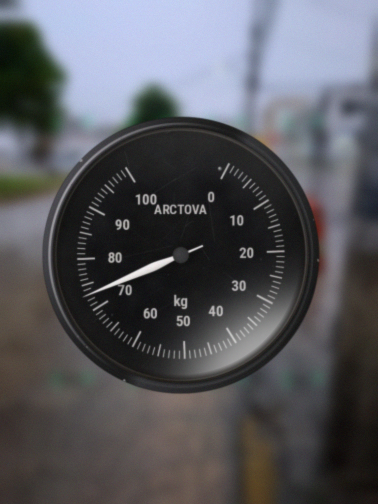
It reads {"value": 73, "unit": "kg"}
